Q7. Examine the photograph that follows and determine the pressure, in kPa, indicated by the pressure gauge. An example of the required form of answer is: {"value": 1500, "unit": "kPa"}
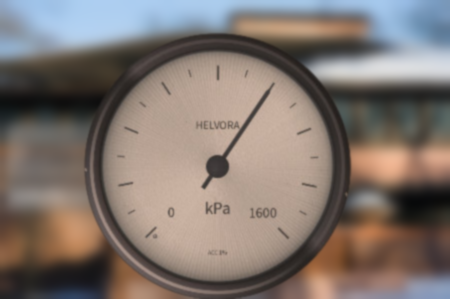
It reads {"value": 1000, "unit": "kPa"}
